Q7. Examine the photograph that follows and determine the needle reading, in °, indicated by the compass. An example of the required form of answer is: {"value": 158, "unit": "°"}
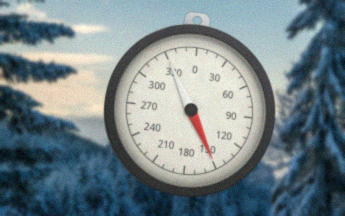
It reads {"value": 150, "unit": "°"}
